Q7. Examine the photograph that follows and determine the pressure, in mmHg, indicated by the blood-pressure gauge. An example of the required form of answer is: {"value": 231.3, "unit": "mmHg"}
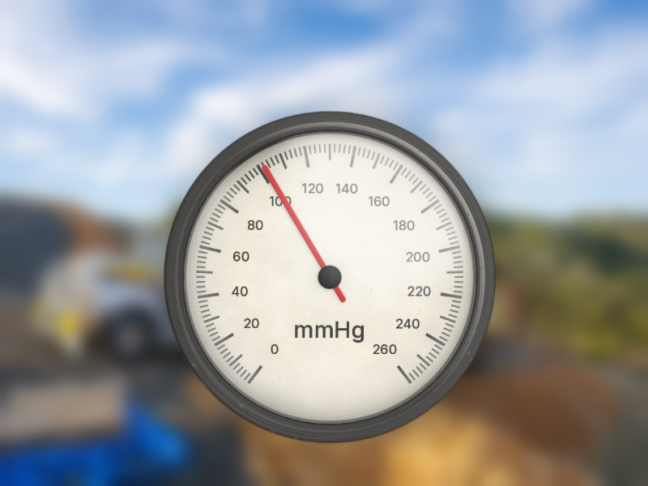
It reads {"value": 102, "unit": "mmHg"}
